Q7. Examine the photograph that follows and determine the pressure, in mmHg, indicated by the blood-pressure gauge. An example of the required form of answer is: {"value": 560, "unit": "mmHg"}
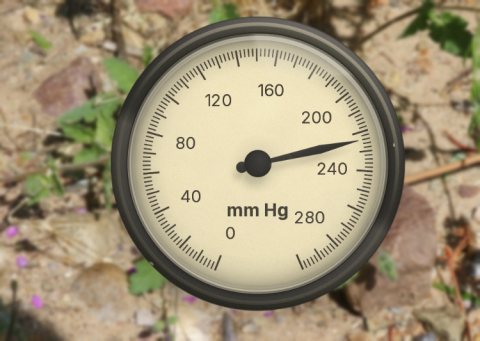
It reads {"value": 224, "unit": "mmHg"}
